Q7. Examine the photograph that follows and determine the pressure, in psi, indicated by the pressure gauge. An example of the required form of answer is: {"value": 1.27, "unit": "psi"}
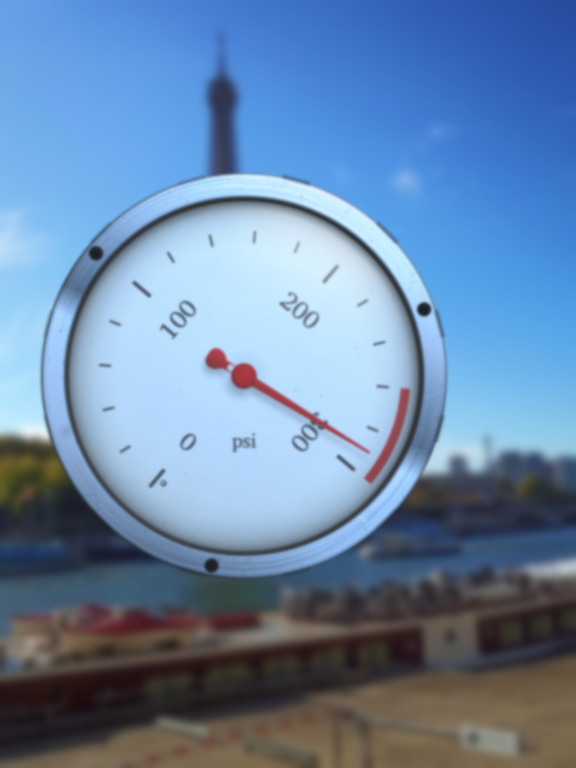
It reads {"value": 290, "unit": "psi"}
